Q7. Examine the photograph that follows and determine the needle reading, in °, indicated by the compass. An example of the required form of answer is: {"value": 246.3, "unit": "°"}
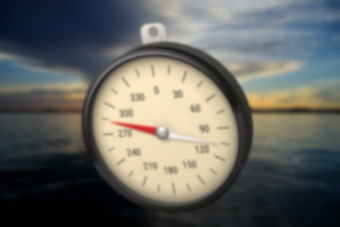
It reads {"value": 285, "unit": "°"}
